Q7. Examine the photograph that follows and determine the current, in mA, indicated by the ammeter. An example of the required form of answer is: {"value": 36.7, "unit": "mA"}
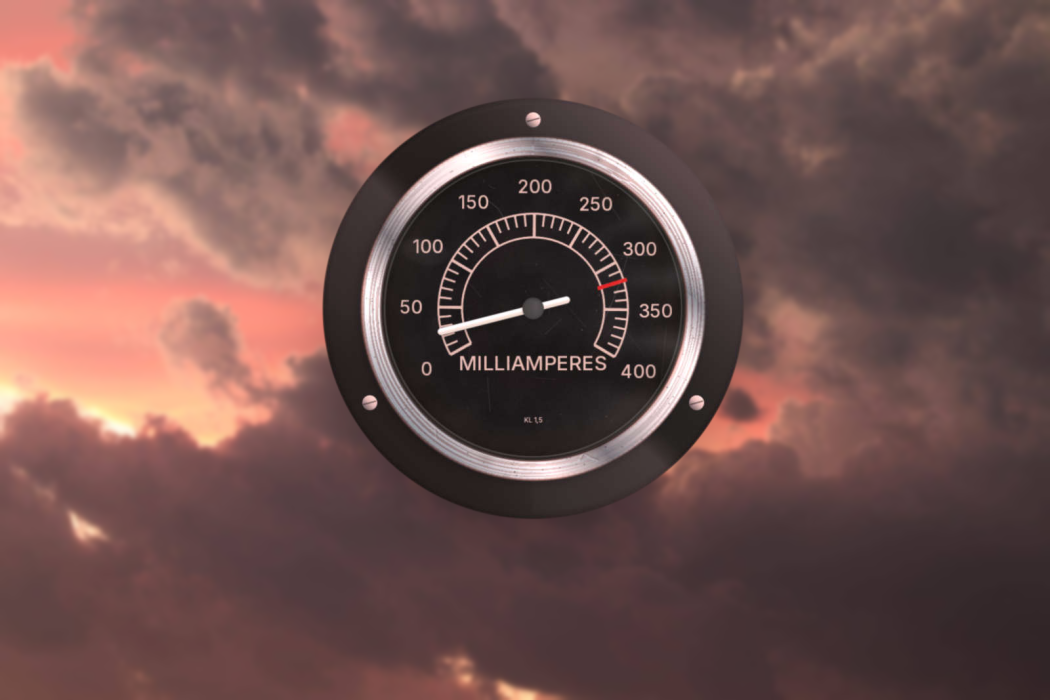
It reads {"value": 25, "unit": "mA"}
